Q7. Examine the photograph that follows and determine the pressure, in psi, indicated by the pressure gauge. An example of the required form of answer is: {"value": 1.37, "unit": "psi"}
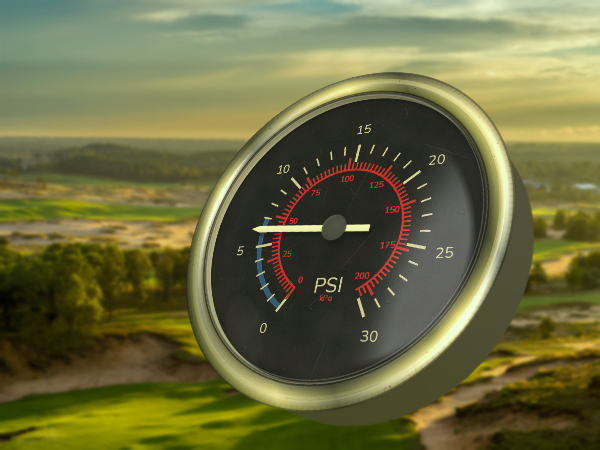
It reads {"value": 6, "unit": "psi"}
